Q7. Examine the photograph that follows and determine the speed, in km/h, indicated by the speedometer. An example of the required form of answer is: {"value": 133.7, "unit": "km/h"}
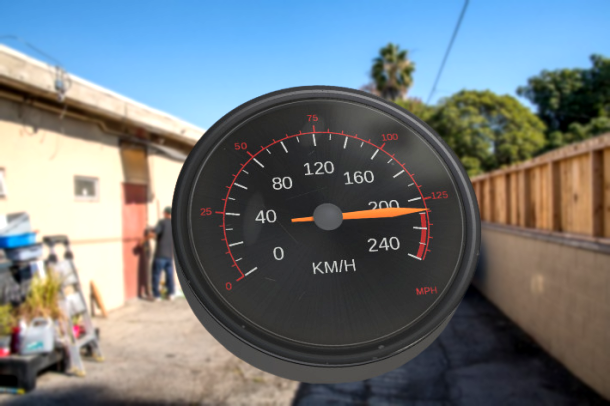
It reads {"value": 210, "unit": "km/h"}
